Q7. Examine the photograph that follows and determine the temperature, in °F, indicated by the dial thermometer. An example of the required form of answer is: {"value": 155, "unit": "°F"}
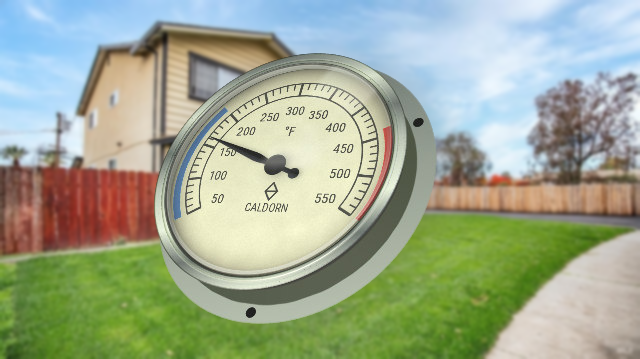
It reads {"value": 160, "unit": "°F"}
